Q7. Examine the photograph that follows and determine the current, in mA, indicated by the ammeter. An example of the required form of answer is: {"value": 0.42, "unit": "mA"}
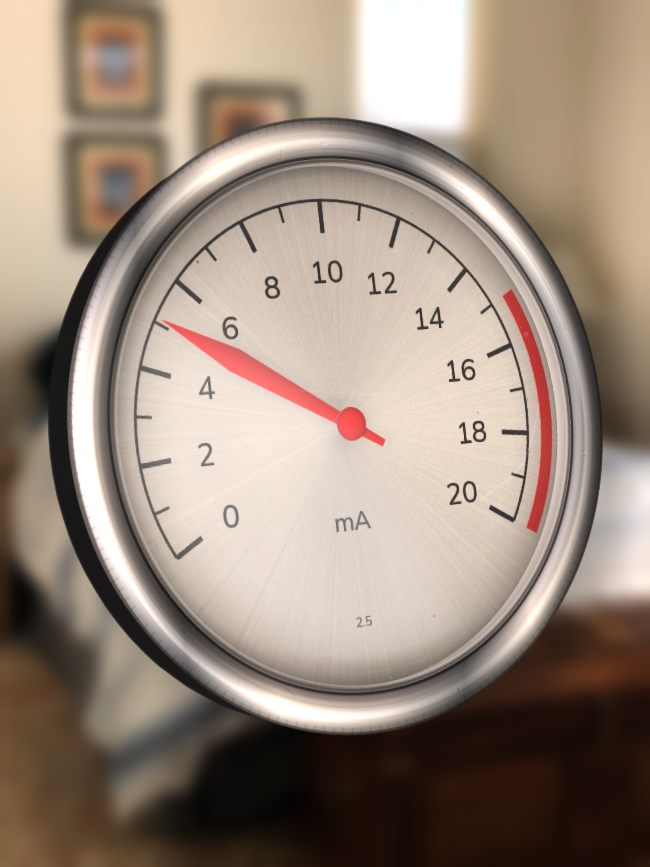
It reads {"value": 5, "unit": "mA"}
